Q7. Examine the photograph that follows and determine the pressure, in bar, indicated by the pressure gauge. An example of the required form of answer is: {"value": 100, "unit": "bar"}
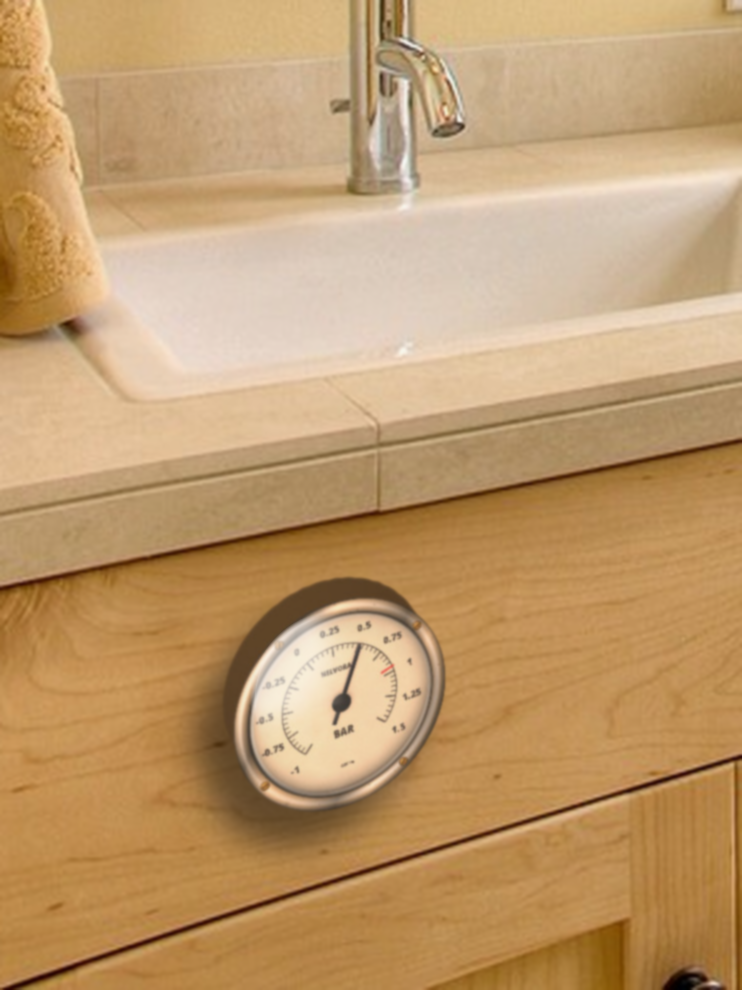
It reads {"value": 0.5, "unit": "bar"}
